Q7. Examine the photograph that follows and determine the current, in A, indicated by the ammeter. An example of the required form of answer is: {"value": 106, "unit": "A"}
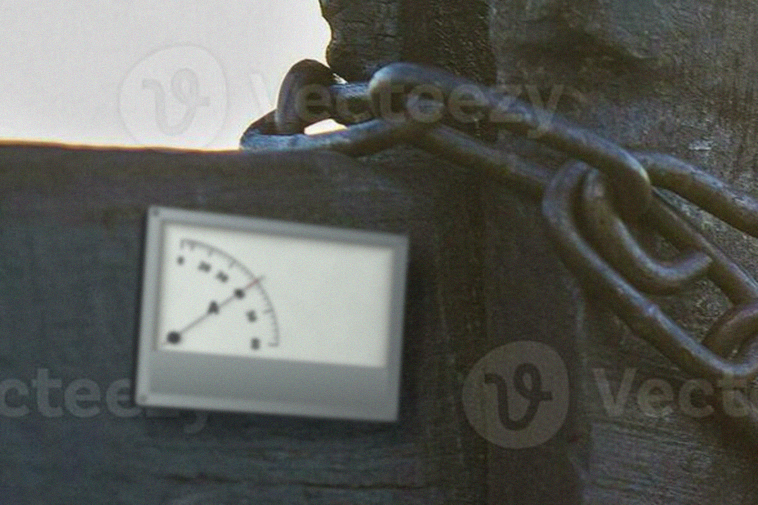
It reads {"value": 40, "unit": "A"}
